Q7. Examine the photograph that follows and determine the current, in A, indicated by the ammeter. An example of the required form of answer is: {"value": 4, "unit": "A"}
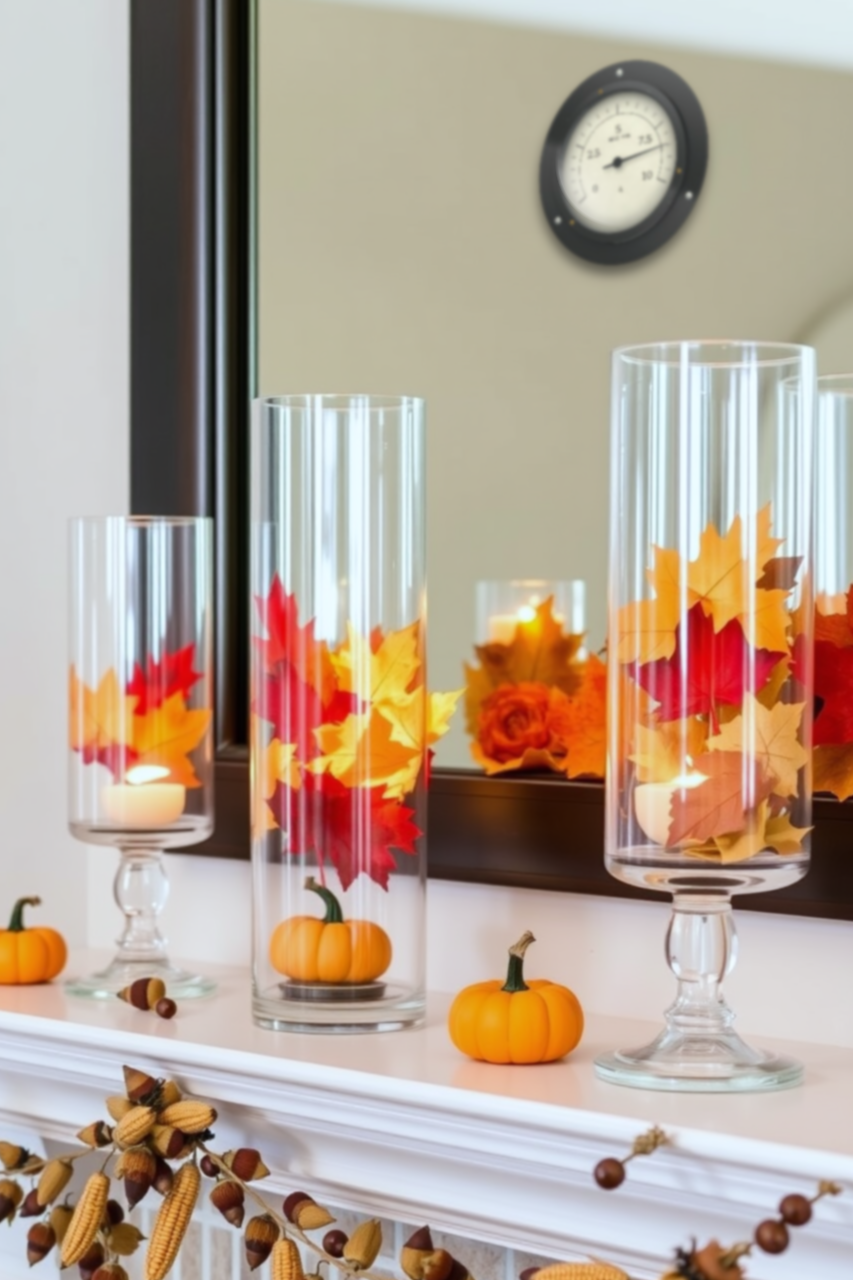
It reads {"value": 8.5, "unit": "A"}
